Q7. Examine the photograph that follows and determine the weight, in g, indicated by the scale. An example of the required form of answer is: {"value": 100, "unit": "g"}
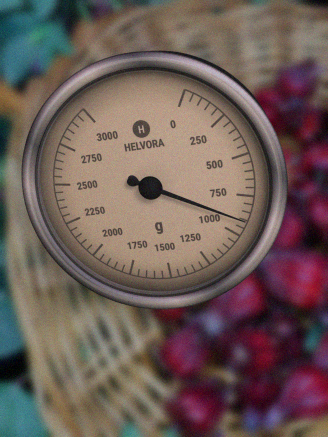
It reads {"value": 900, "unit": "g"}
